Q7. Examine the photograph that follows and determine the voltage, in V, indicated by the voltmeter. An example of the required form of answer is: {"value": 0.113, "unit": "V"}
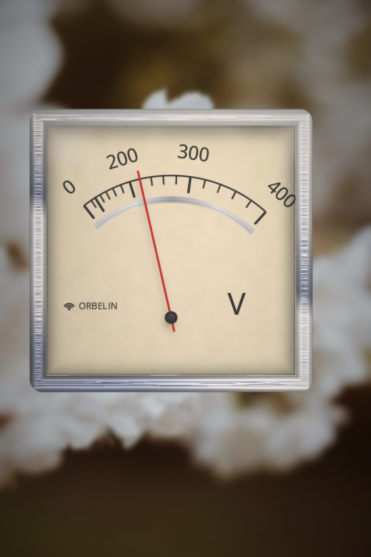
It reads {"value": 220, "unit": "V"}
